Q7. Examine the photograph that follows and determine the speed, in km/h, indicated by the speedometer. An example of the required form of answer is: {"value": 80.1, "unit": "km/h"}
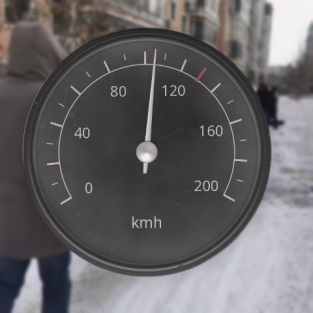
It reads {"value": 105, "unit": "km/h"}
